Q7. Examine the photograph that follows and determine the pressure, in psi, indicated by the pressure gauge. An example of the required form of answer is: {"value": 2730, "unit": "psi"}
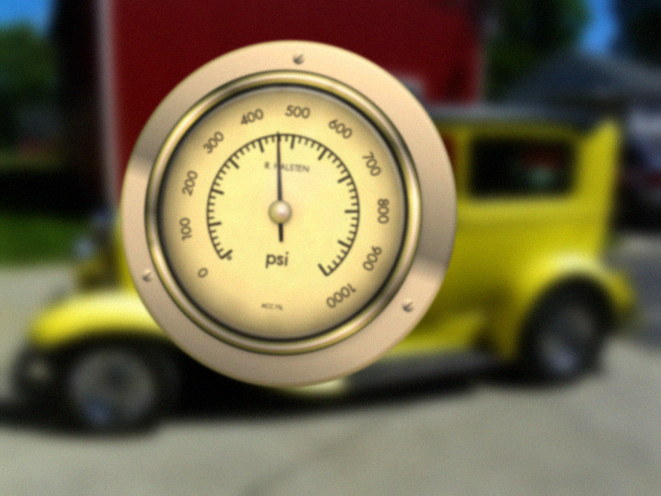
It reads {"value": 460, "unit": "psi"}
